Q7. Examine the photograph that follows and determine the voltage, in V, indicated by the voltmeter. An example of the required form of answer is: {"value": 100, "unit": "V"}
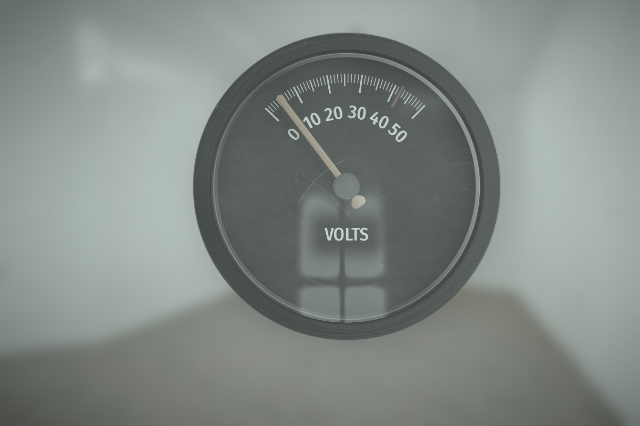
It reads {"value": 5, "unit": "V"}
